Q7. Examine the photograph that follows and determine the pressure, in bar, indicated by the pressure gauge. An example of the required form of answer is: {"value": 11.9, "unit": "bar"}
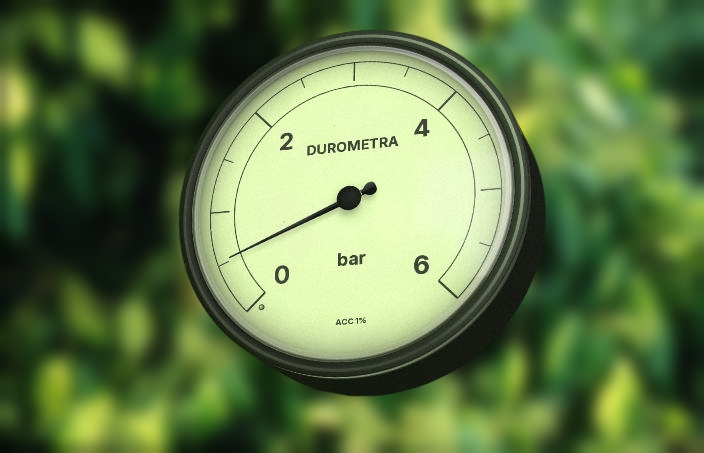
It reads {"value": 0.5, "unit": "bar"}
